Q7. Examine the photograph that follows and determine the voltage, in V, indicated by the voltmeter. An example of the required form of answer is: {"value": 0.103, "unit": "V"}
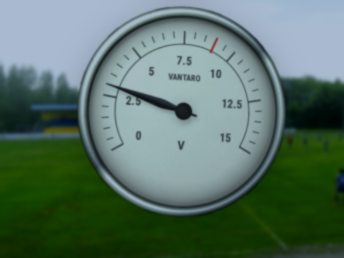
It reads {"value": 3, "unit": "V"}
